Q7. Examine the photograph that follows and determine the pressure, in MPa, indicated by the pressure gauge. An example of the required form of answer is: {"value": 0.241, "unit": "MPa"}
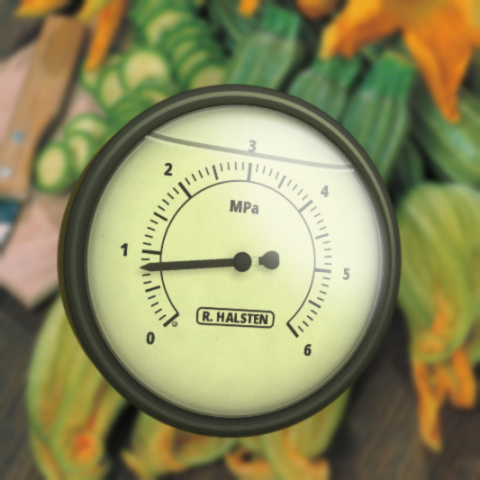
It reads {"value": 0.8, "unit": "MPa"}
